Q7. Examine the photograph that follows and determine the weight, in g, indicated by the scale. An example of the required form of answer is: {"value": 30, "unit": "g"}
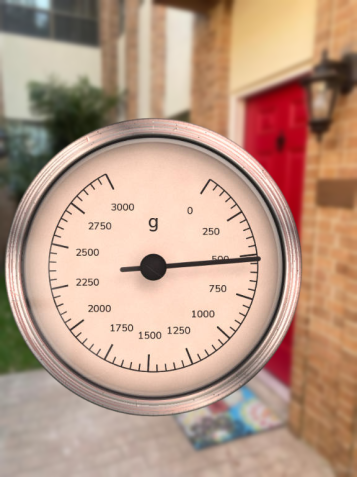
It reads {"value": 525, "unit": "g"}
